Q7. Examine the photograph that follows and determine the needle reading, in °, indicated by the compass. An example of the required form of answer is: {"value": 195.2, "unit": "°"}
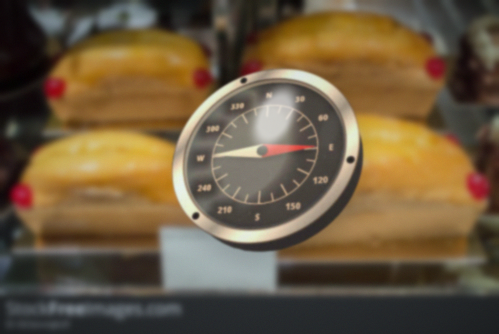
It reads {"value": 90, "unit": "°"}
